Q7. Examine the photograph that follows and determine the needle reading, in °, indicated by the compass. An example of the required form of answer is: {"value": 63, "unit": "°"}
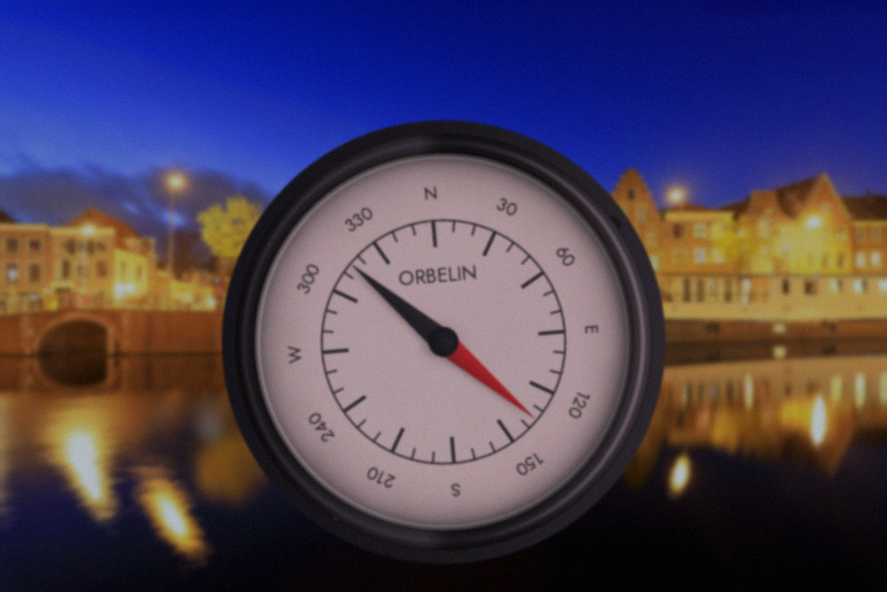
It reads {"value": 135, "unit": "°"}
